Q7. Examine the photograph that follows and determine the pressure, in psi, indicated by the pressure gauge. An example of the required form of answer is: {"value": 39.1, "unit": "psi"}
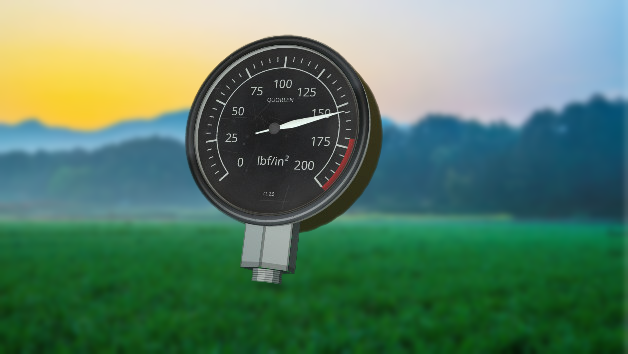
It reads {"value": 155, "unit": "psi"}
